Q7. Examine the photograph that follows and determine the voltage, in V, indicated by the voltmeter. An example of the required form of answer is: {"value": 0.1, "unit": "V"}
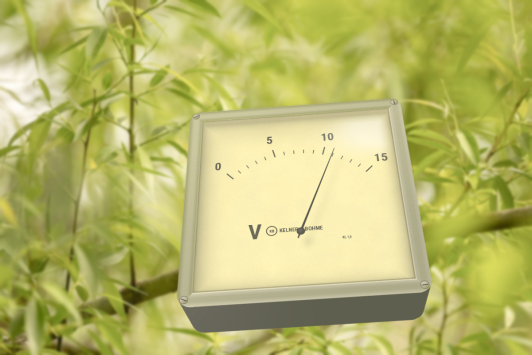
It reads {"value": 11, "unit": "V"}
